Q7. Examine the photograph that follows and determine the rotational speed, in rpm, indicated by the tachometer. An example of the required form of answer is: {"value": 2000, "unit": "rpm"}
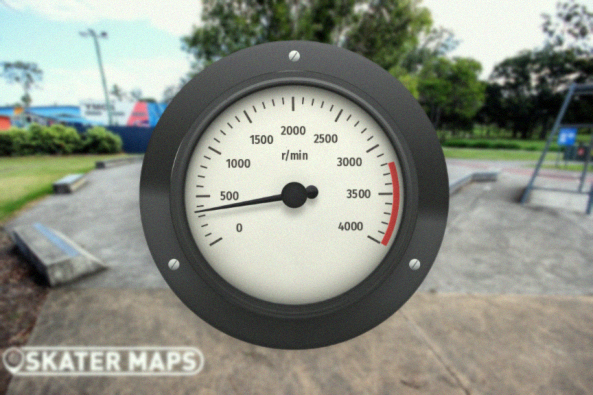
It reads {"value": 350, "unit": "rpm"}
